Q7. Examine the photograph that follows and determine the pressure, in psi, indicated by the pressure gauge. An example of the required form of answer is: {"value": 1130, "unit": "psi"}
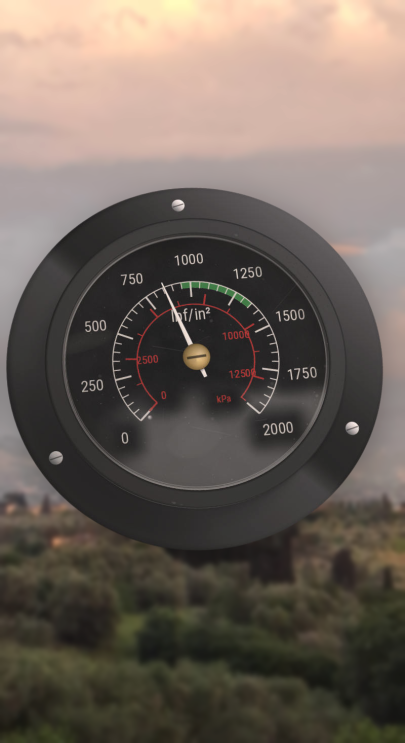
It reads {"value": 850, "unit": "psi"}
